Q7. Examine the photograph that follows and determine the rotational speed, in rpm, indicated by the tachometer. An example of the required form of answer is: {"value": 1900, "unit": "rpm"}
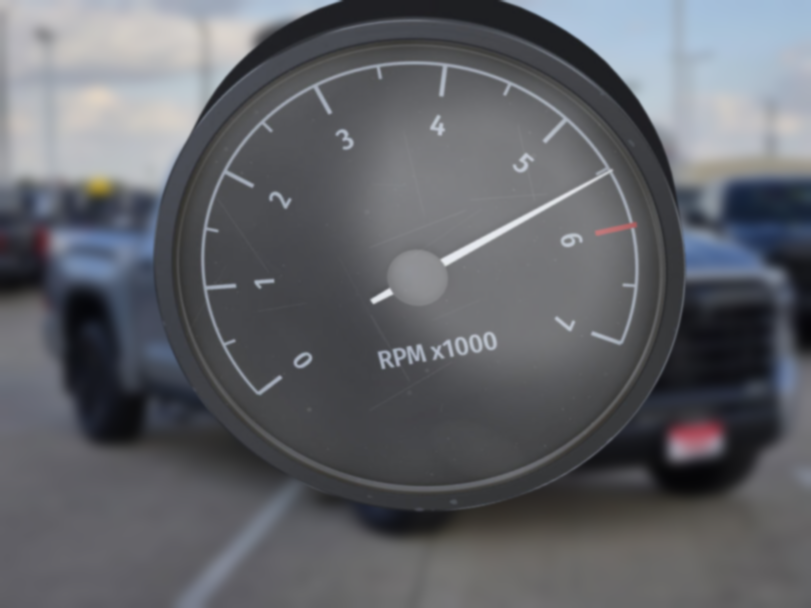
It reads {"value": 5500, "unit": "rpm"}
